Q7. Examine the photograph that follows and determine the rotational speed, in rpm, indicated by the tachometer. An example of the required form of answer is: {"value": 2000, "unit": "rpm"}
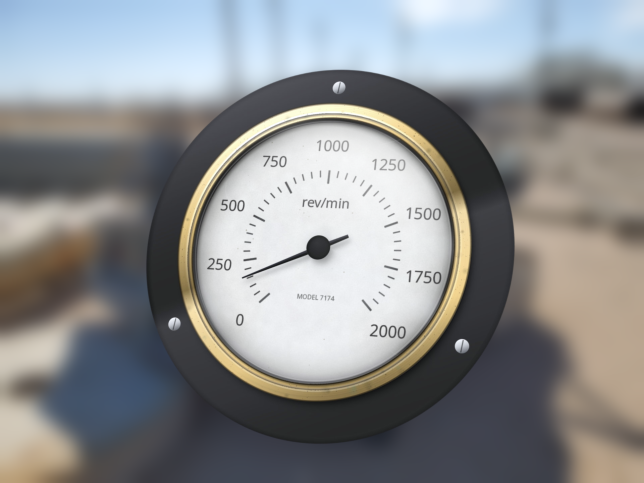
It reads {"value": 150, "unit": "rpm"}
